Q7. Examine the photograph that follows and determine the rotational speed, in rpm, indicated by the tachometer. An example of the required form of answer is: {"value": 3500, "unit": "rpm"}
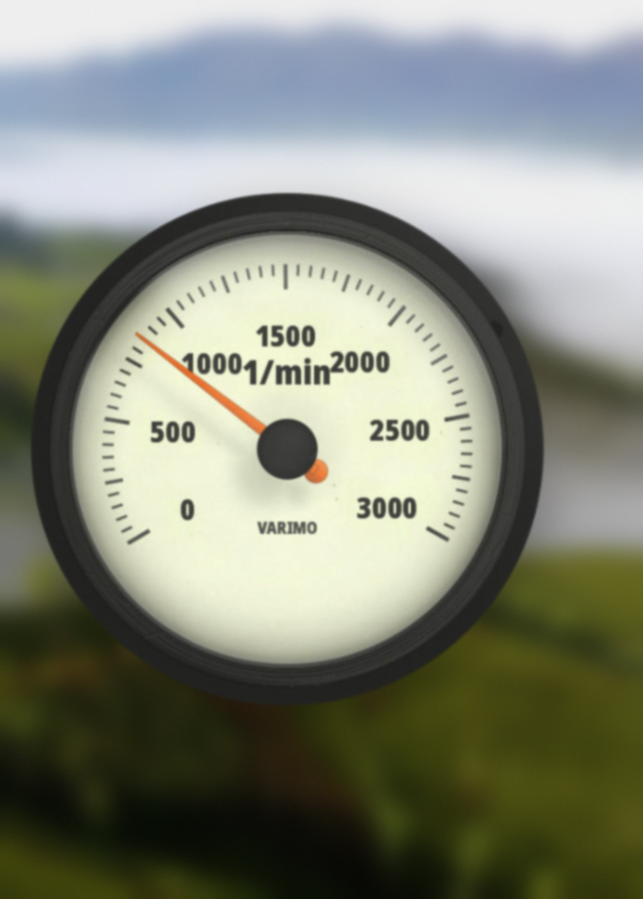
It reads {"value": 850, "unit": "rpm"}
